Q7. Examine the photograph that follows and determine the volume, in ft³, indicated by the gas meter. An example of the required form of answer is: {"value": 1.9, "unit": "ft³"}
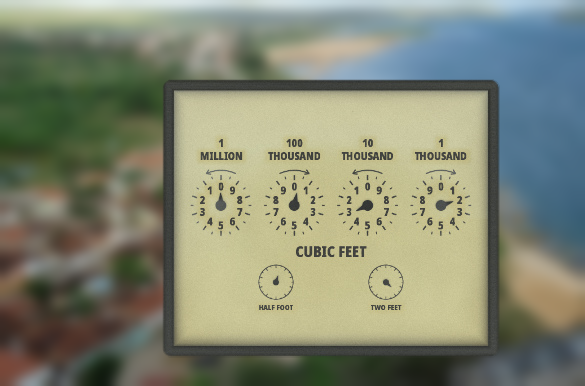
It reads {"value": 3200, "unit": "ft³"}
